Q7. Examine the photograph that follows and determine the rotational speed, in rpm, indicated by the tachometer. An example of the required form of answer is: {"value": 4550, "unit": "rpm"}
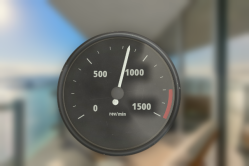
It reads {"value": 850, "unit": "rpm"}
